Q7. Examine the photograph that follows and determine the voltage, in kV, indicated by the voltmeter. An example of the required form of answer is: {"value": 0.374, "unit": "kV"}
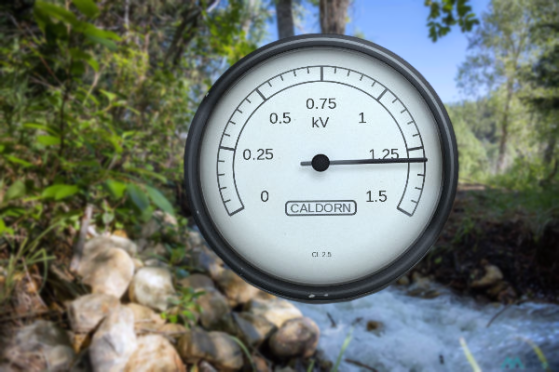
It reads {"value": 1.3, "unit": "kV"}
